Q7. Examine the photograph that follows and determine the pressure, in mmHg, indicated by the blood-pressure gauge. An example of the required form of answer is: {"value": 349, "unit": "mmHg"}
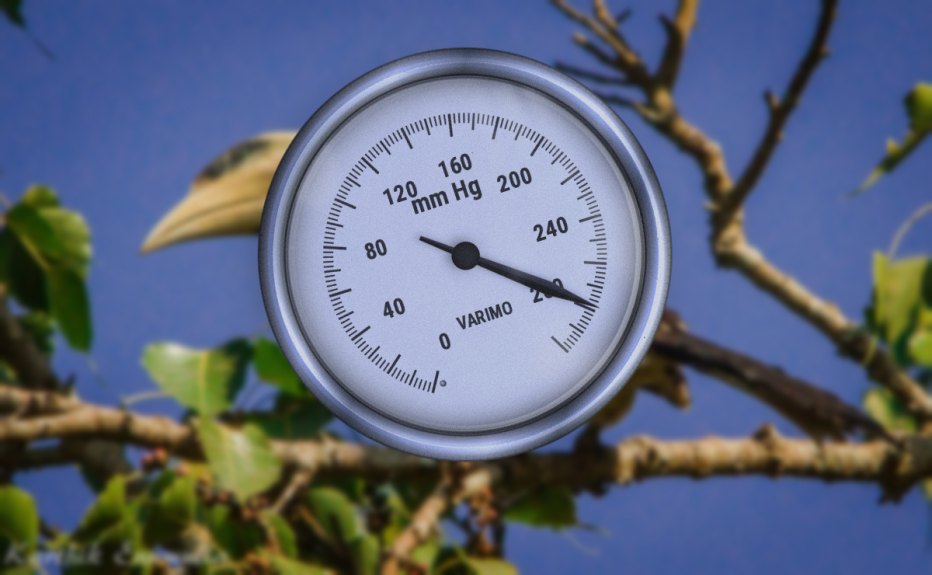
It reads {"value": 278, "unit": "mmHg"}
